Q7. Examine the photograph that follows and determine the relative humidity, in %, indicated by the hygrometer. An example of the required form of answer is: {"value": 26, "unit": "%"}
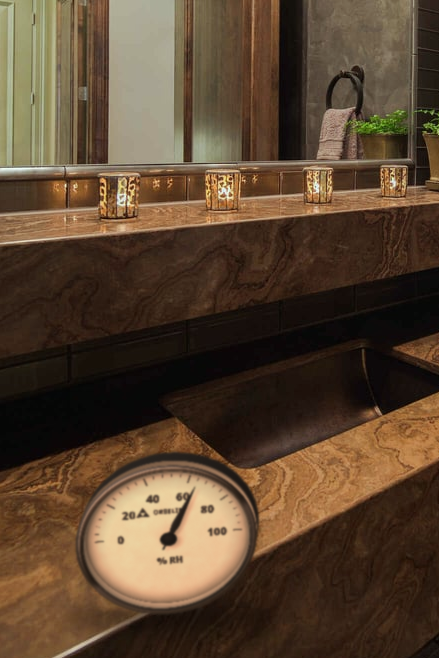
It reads {"value": 64, "unit": "%"}
